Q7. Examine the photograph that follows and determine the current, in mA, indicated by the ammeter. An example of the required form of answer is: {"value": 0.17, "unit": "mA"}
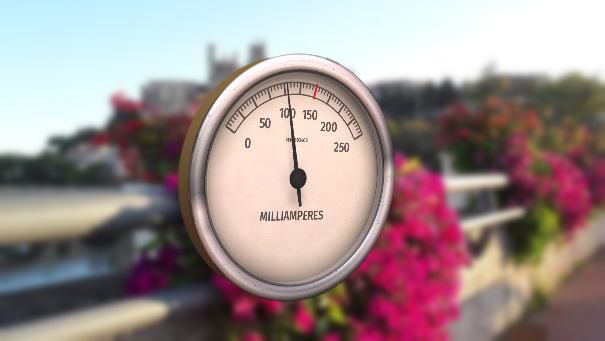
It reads {"value": 100, "unit": "mA"}
